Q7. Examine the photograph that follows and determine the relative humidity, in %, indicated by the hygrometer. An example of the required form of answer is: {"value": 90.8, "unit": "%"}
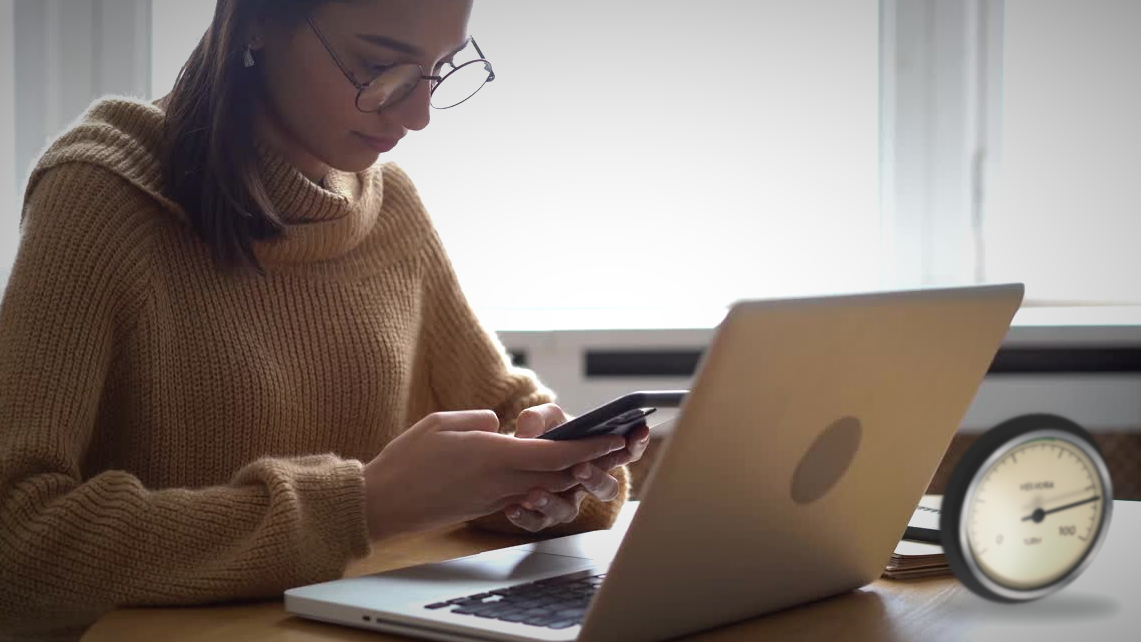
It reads {"value": 84, "unit": "%"}
